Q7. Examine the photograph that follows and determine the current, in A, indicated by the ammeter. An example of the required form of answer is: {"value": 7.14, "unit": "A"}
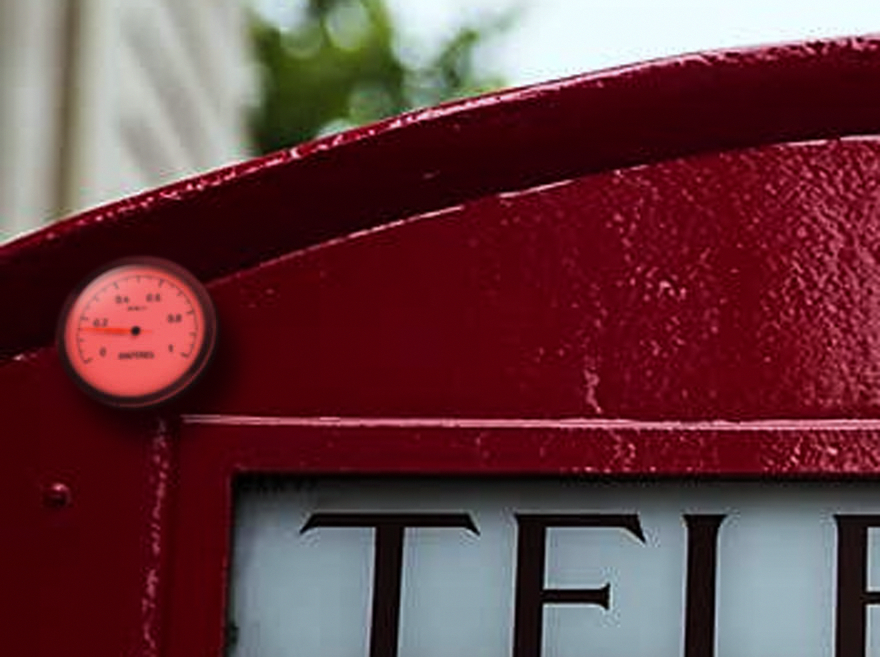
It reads {"value": 0.15, "unit": "A"}
